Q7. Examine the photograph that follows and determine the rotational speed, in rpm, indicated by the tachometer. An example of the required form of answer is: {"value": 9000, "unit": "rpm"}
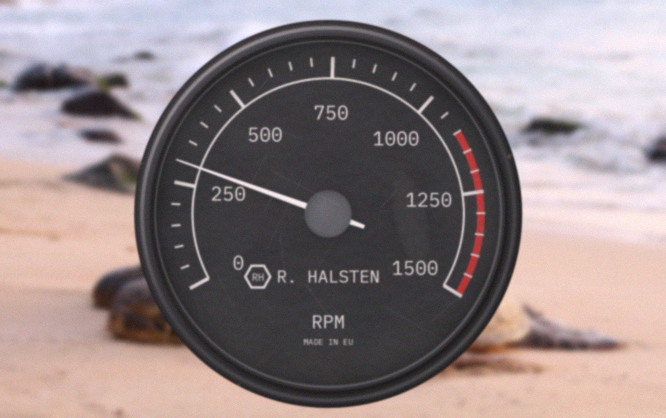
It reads {"value": 300, "unit": "rpm"}
